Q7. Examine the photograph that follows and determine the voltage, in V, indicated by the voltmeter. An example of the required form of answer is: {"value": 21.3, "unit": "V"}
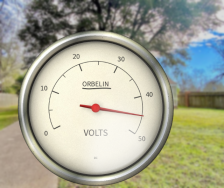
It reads {"value": 45, "unit": "V"}
